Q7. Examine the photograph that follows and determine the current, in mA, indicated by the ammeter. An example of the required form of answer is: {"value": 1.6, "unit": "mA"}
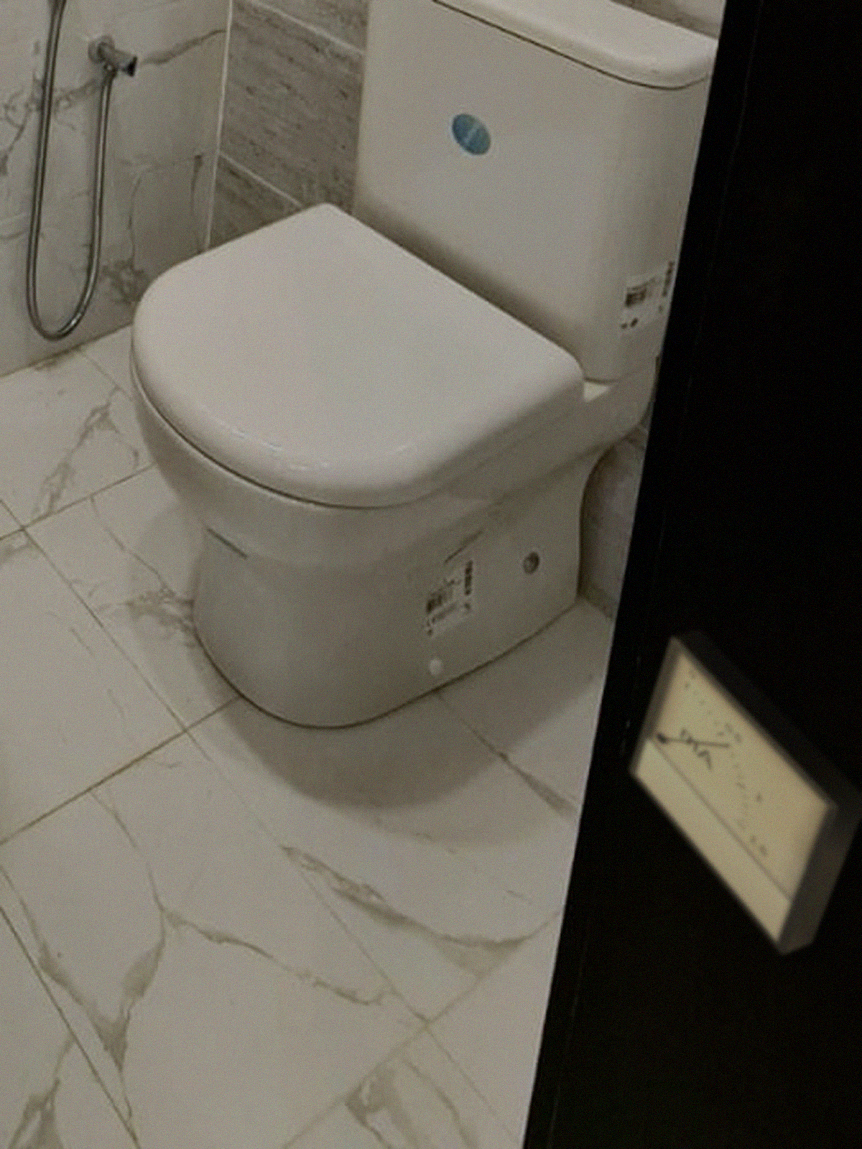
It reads {"value": 0.6, "unit": "mA"}
